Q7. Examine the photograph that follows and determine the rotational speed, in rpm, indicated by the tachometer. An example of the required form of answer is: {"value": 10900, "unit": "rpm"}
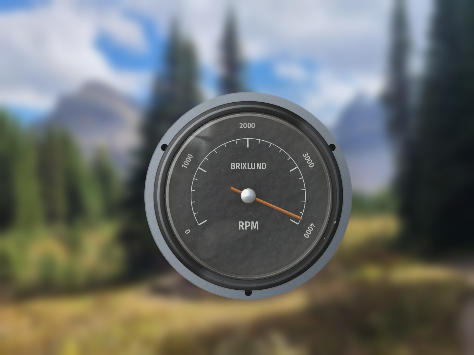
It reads {"value": 3900, "unit": "rpm"}
